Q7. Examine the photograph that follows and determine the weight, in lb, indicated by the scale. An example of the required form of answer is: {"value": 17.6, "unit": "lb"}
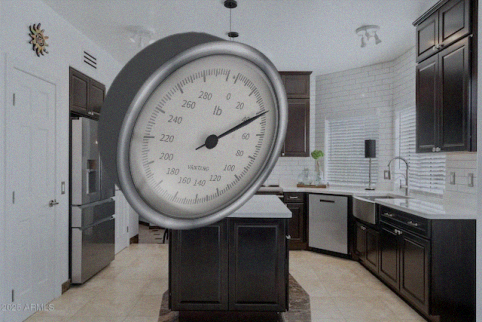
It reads {"value": 40, "unit": "lb"}
